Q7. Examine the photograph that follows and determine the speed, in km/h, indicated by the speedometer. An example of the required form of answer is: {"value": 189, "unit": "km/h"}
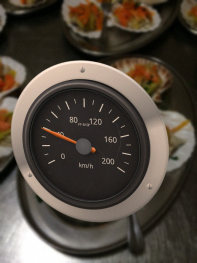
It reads {"value": 40, "unit": "km/h"}
